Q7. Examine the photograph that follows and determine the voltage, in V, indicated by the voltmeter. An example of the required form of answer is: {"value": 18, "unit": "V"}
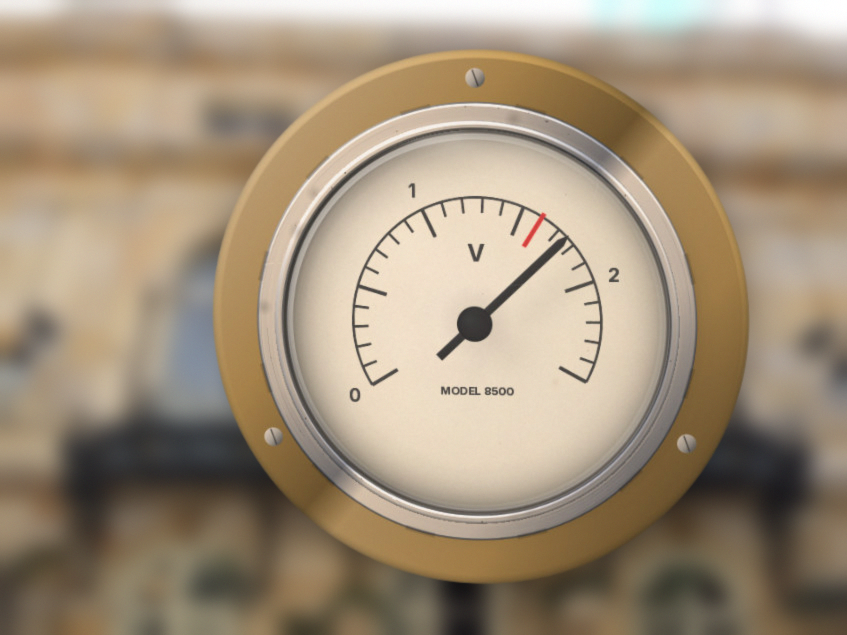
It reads {"value": 1.75, "unit": "V"}
